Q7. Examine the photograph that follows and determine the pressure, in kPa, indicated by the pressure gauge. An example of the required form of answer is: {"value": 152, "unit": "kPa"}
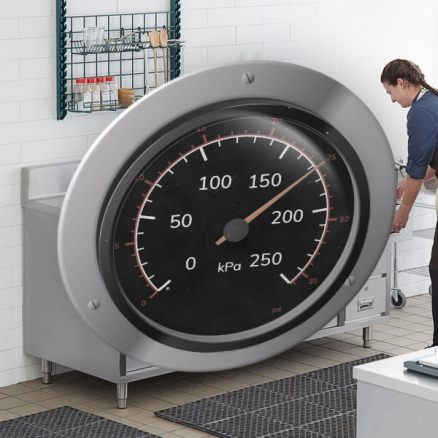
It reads {"value": 170, "unit": "kPa"}
